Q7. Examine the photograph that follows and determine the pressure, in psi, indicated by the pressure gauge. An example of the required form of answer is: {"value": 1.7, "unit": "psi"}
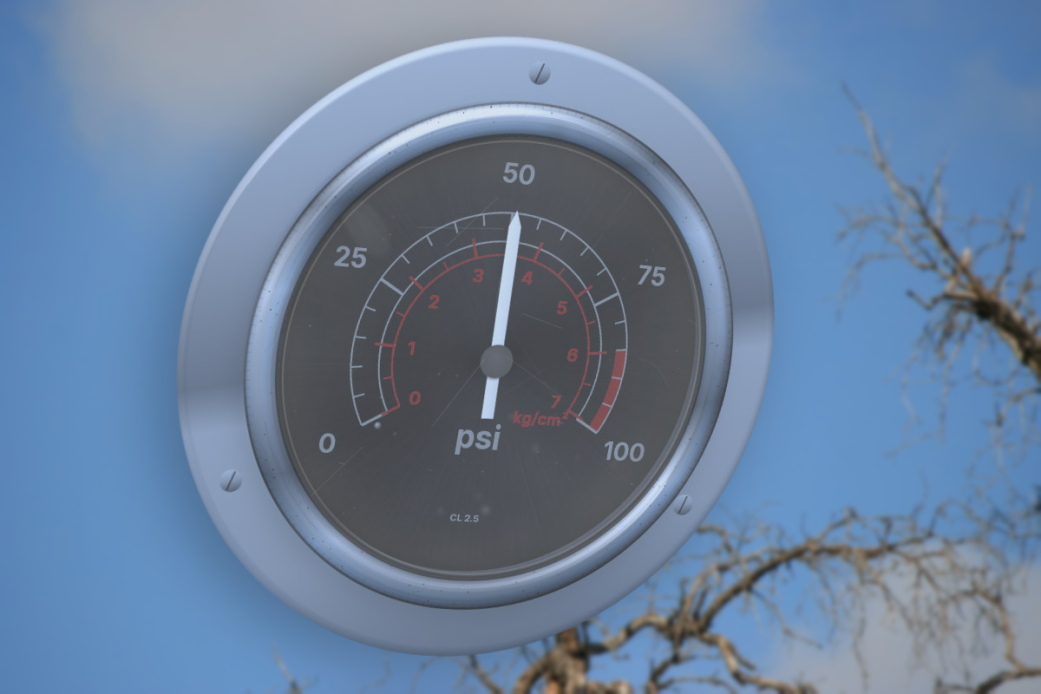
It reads {"value": 50, "unit": "psi"}
